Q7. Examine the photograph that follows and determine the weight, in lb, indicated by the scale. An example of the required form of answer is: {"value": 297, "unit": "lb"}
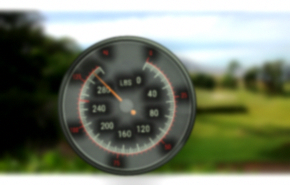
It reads {"value": 290, "unit": "lb"}
